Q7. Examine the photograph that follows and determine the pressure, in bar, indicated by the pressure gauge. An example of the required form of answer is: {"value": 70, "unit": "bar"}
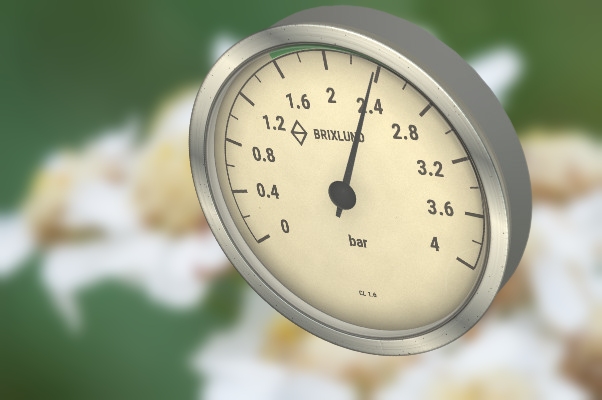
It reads {"value": 2.4, "unit": "bar"}
